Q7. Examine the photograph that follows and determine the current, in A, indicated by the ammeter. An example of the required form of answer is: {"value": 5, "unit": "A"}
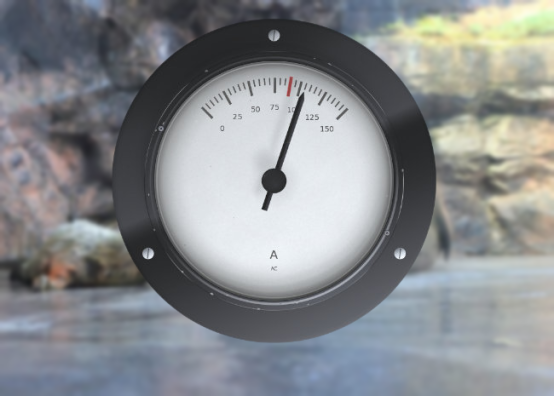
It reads {"value": 105, "unit": "A"}
